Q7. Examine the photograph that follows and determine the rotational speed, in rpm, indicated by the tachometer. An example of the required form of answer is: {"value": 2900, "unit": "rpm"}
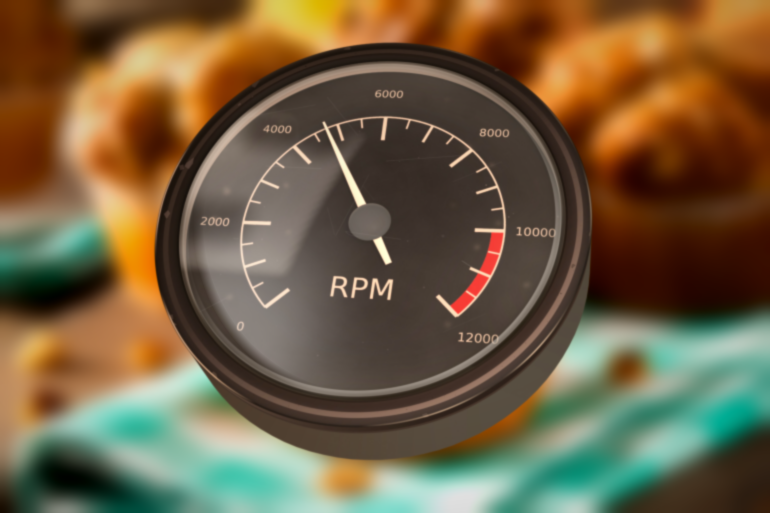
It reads {"value": 4750, "unit": "rpm"}
